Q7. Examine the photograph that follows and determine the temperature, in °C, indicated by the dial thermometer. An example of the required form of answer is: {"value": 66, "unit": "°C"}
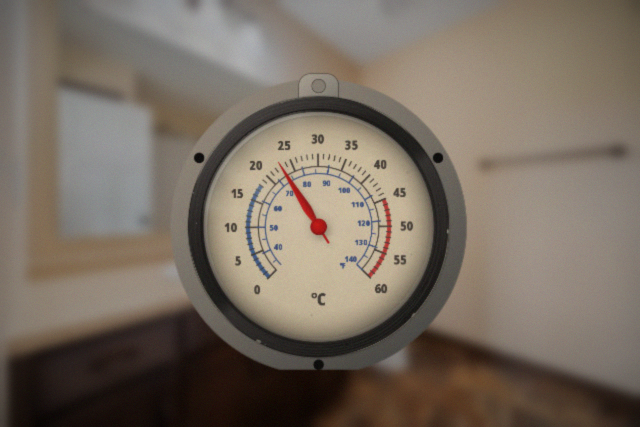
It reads {"value": 23, "unit": "°C"}
